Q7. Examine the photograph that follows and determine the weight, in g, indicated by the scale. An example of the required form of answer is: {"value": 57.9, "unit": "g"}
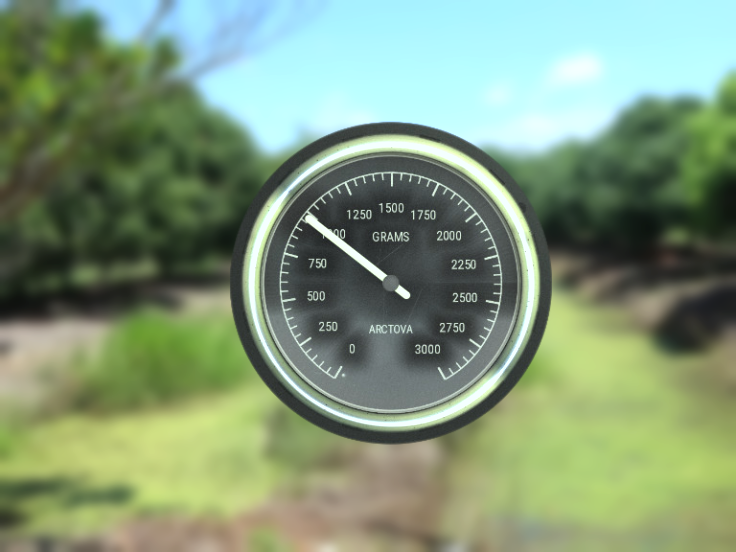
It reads {"value": 975, "unit": "g"}
